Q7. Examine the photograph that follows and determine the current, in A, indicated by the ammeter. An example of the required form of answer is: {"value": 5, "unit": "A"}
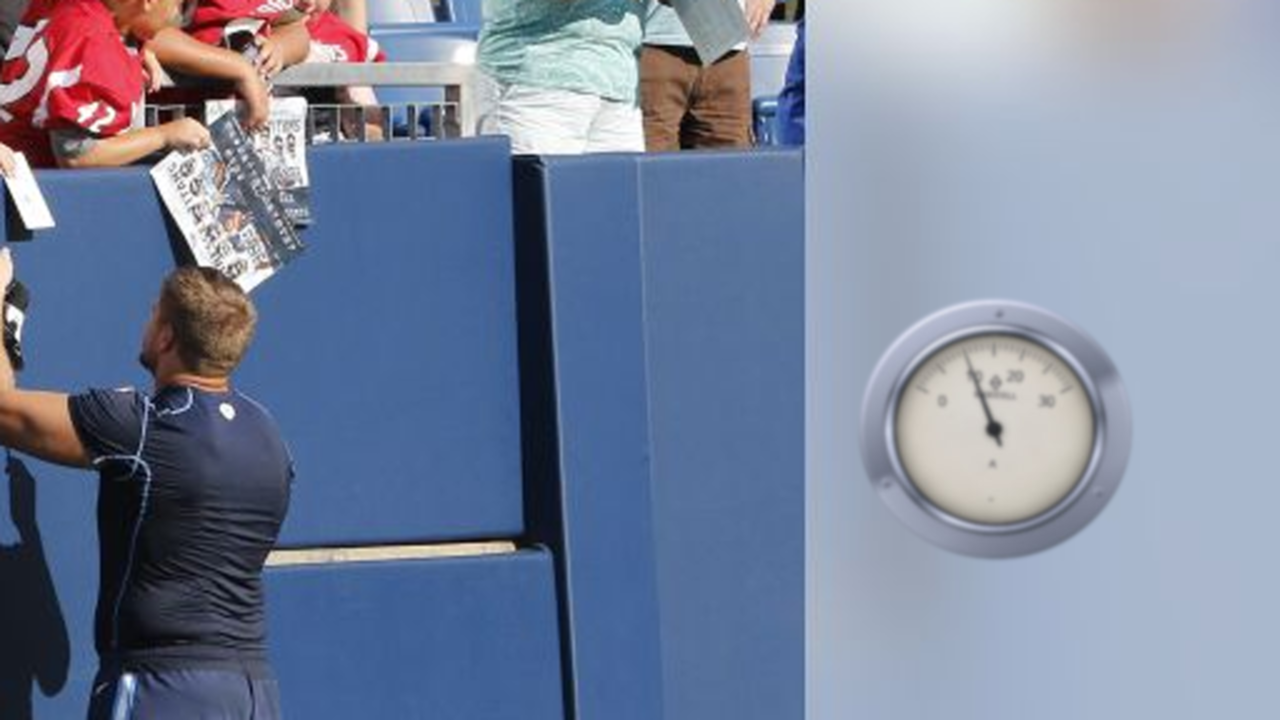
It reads {"value": 10, "unit": "A"}
